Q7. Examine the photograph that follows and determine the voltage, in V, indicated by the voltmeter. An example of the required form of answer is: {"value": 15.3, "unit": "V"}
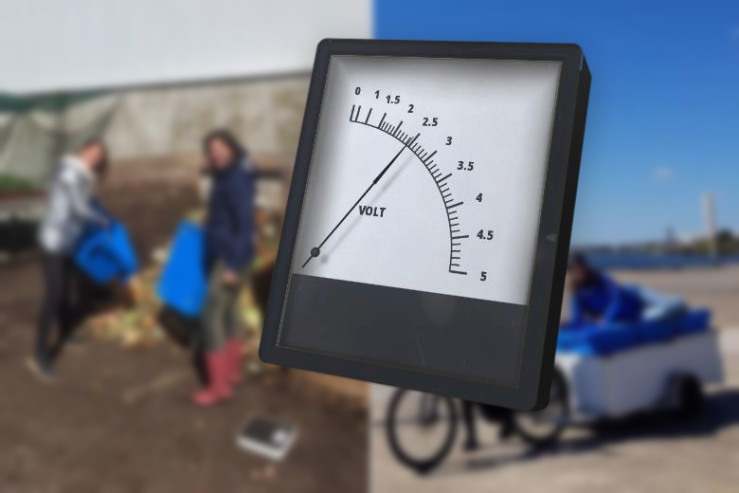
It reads {"value": 2.5, "unit": "V"}
